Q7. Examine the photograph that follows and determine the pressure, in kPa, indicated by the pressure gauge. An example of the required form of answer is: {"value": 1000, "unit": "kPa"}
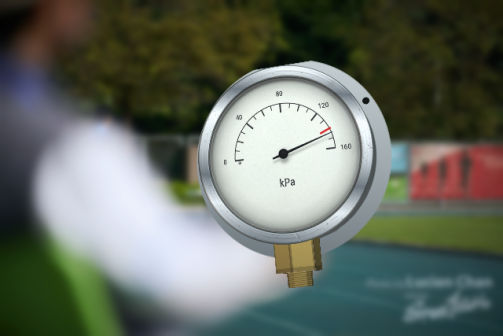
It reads {"value": 145, "unit": "kPa"}
